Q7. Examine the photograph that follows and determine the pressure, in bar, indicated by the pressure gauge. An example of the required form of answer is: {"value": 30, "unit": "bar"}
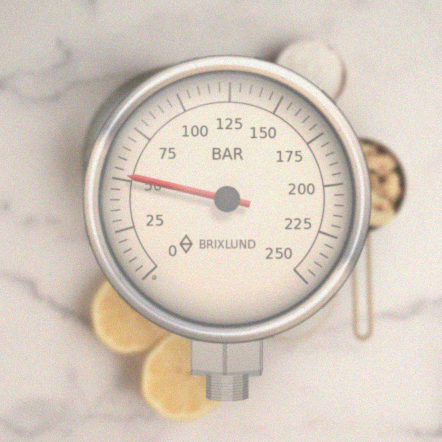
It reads {"value": 52.5, "unit": "bar"}
